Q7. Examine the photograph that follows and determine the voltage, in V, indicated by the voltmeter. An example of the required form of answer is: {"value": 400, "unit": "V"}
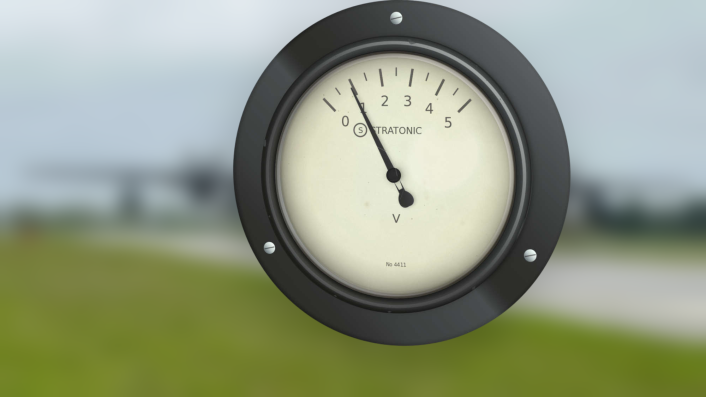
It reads {"value": 1, "unit": "V"}
